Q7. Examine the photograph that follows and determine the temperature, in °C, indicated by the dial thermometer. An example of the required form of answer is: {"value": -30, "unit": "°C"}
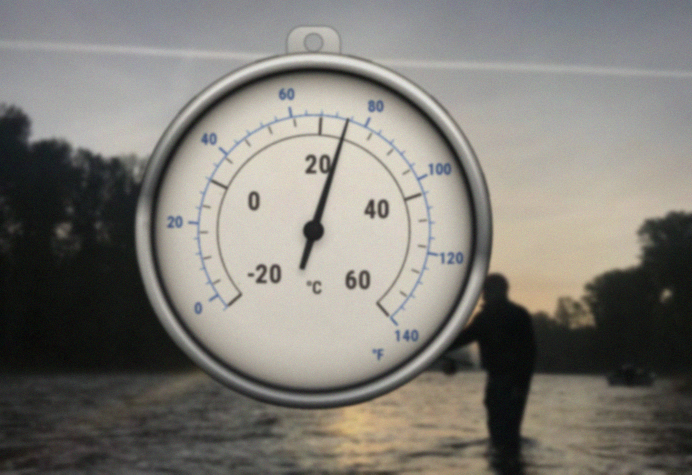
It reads {"value": 24, "unit": "°C"}
